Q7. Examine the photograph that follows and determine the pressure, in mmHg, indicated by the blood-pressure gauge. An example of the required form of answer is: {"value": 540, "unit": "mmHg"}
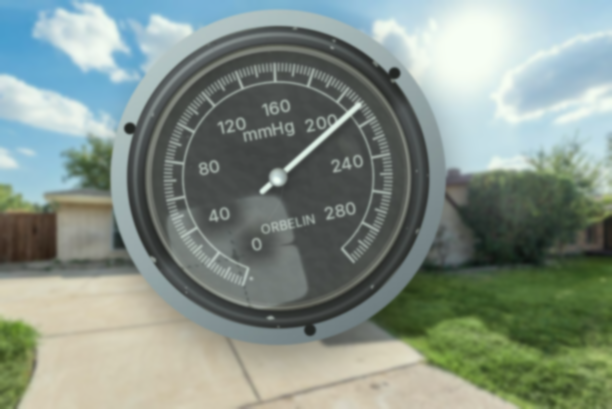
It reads {"value": 210, "unit": "mmHg"}
